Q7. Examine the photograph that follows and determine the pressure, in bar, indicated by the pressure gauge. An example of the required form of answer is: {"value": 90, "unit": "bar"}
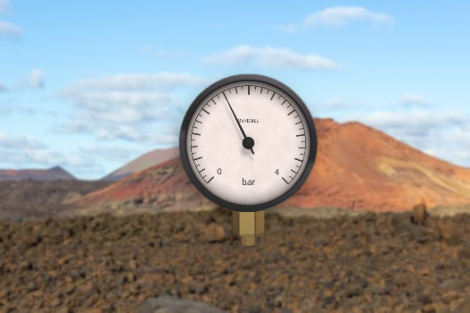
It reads {"value": 1.6, "unit": "bar"}
